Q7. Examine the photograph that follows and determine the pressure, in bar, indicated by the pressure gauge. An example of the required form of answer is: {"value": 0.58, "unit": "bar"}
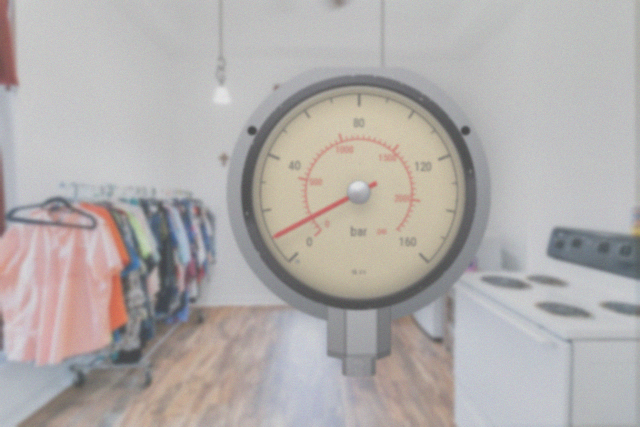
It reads {"value": 10, "unit": "bar"}
